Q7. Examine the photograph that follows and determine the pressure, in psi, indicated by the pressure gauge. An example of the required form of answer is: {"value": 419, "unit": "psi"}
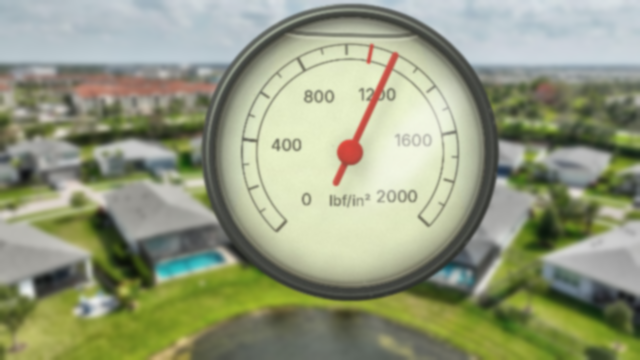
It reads {"value": 1200, "unit": "psi"}
